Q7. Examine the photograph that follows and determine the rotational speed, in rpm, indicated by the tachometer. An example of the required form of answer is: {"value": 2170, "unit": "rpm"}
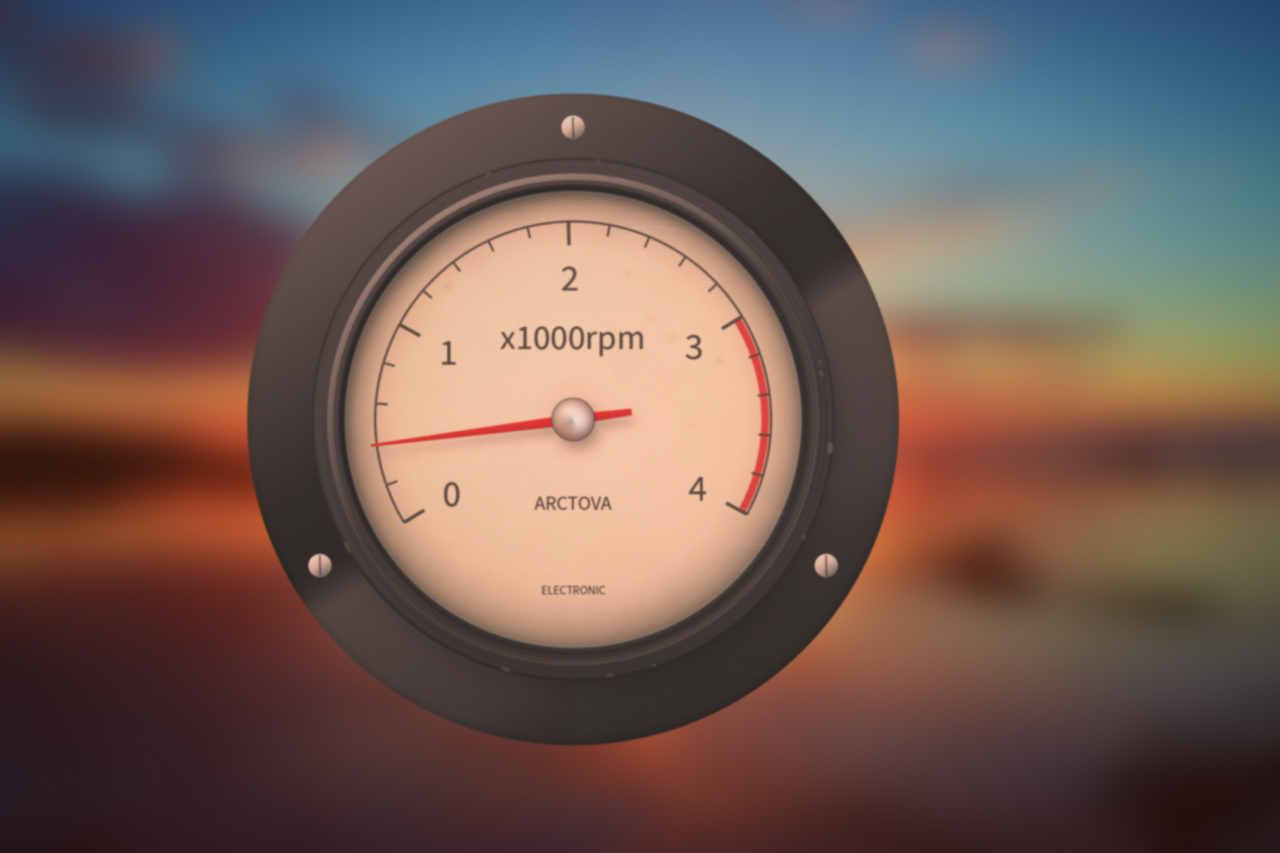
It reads {"value": 400, "unit": "rpm"}
